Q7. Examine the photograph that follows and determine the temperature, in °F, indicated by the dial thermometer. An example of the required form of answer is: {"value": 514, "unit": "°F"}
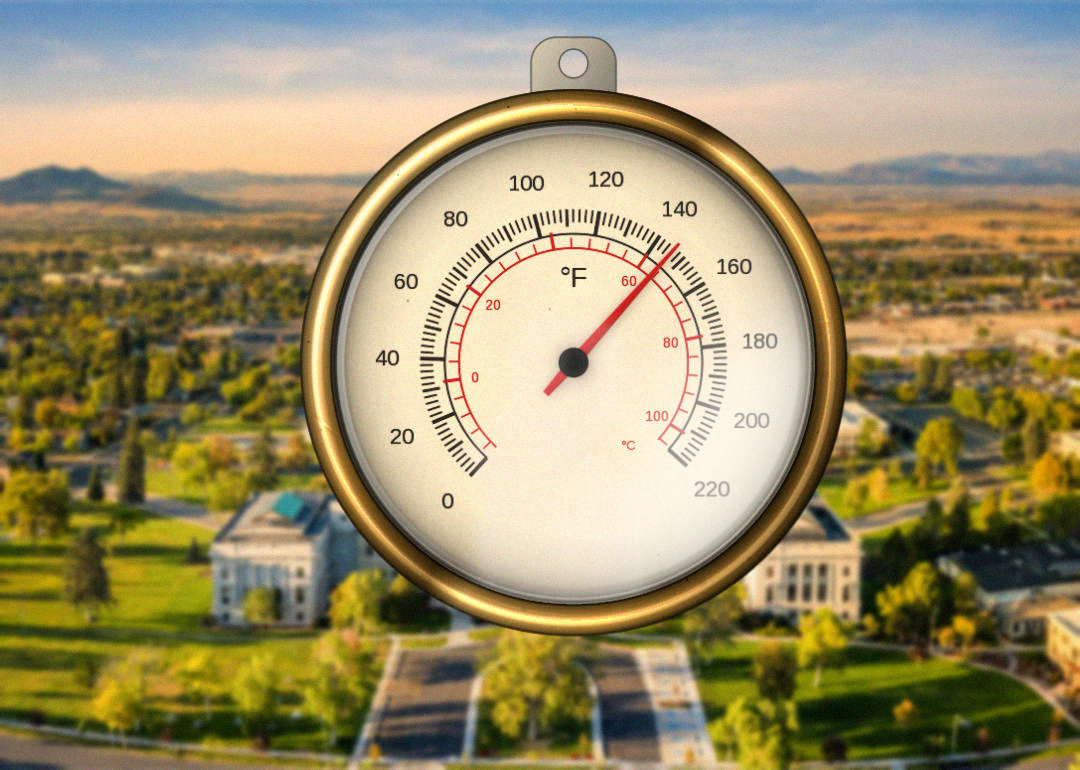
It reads {"value": 146, "unit": "°F"}
